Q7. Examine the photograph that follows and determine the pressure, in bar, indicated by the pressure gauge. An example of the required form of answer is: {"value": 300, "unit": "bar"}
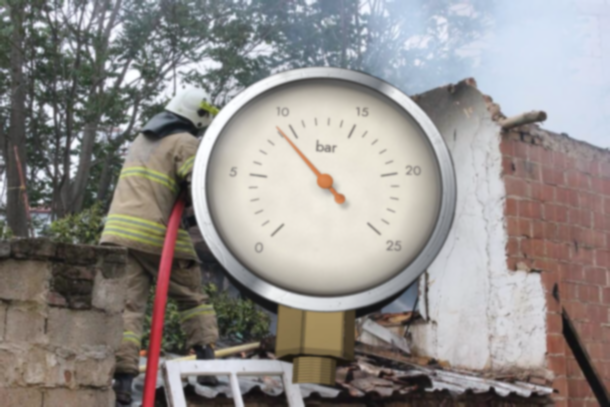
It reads {"value": 9, "unit": "bar"}
